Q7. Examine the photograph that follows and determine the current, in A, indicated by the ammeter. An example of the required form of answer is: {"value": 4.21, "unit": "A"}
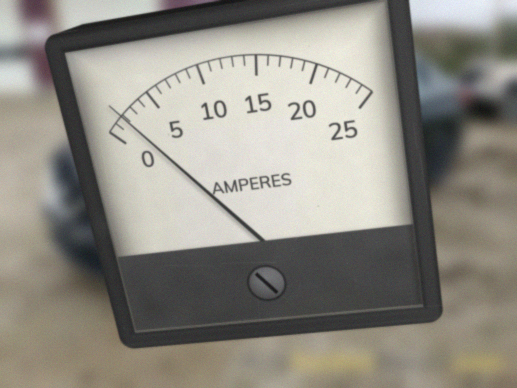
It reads {"value": 2, "unit": "A"}
